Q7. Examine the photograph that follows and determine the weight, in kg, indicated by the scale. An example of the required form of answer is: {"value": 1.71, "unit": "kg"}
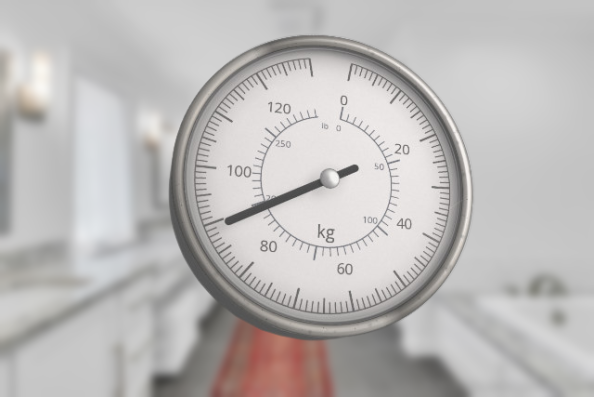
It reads {"value": 89, "unit": "kg"}
